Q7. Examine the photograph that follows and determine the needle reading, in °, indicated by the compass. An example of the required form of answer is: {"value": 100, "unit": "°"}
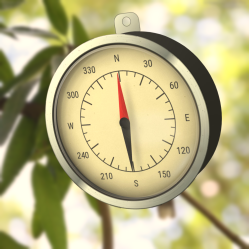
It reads {"value": 0, "unit": "°"}
